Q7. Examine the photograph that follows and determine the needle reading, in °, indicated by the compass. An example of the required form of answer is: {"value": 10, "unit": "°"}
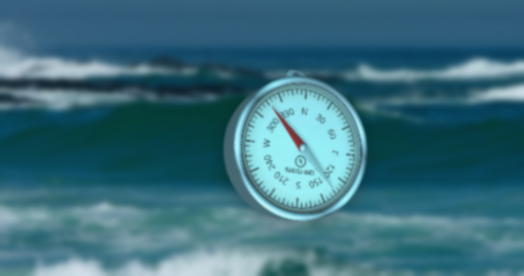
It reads {"value": 315, "unit": "°"}
